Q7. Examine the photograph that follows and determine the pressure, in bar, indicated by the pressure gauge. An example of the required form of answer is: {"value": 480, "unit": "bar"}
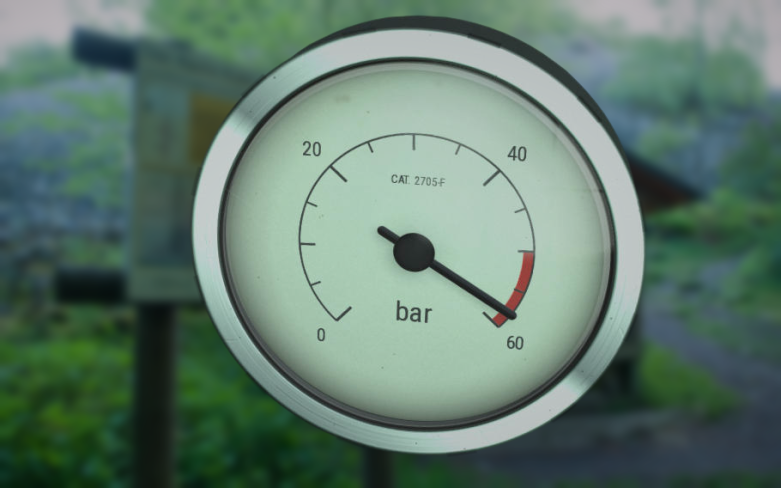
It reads {"value": 57.5, "unit": "bar"}
